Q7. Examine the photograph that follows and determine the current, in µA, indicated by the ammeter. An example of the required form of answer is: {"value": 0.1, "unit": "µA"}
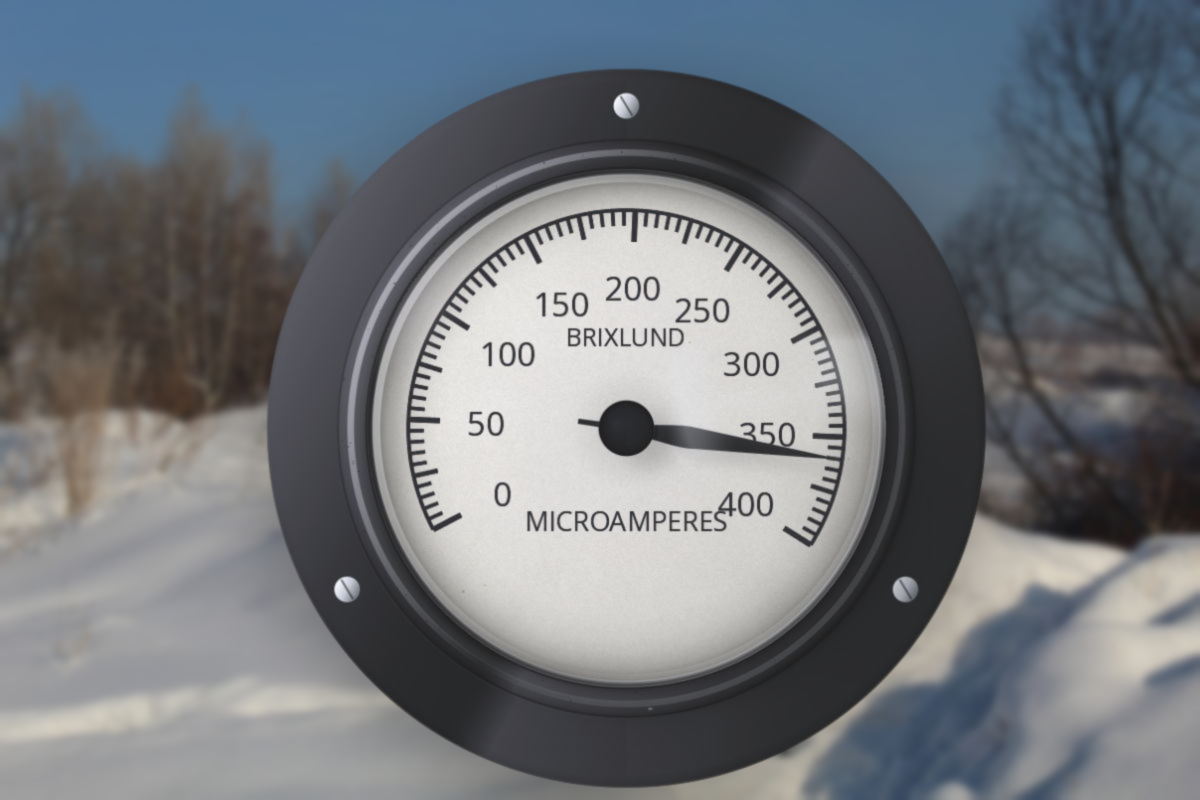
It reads {"value": 360, "unit": "µA"}
